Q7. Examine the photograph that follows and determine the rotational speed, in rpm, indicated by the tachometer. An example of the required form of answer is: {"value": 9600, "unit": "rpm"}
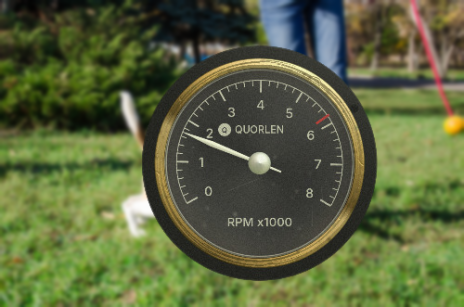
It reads {"value": 1700, "unit": "rpm"}
